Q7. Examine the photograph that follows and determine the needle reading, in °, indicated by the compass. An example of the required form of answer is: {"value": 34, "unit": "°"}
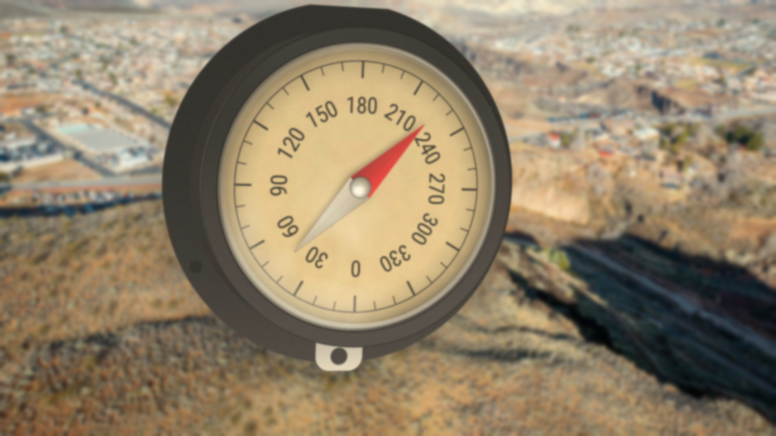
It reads {"value": 225, "unit": "°"}
